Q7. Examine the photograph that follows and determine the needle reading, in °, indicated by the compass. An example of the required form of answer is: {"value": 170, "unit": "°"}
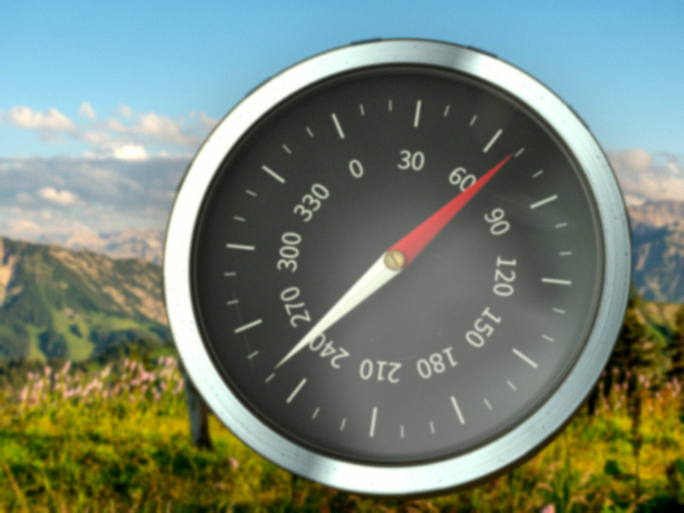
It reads {"value": 70, "unit": "°"}
